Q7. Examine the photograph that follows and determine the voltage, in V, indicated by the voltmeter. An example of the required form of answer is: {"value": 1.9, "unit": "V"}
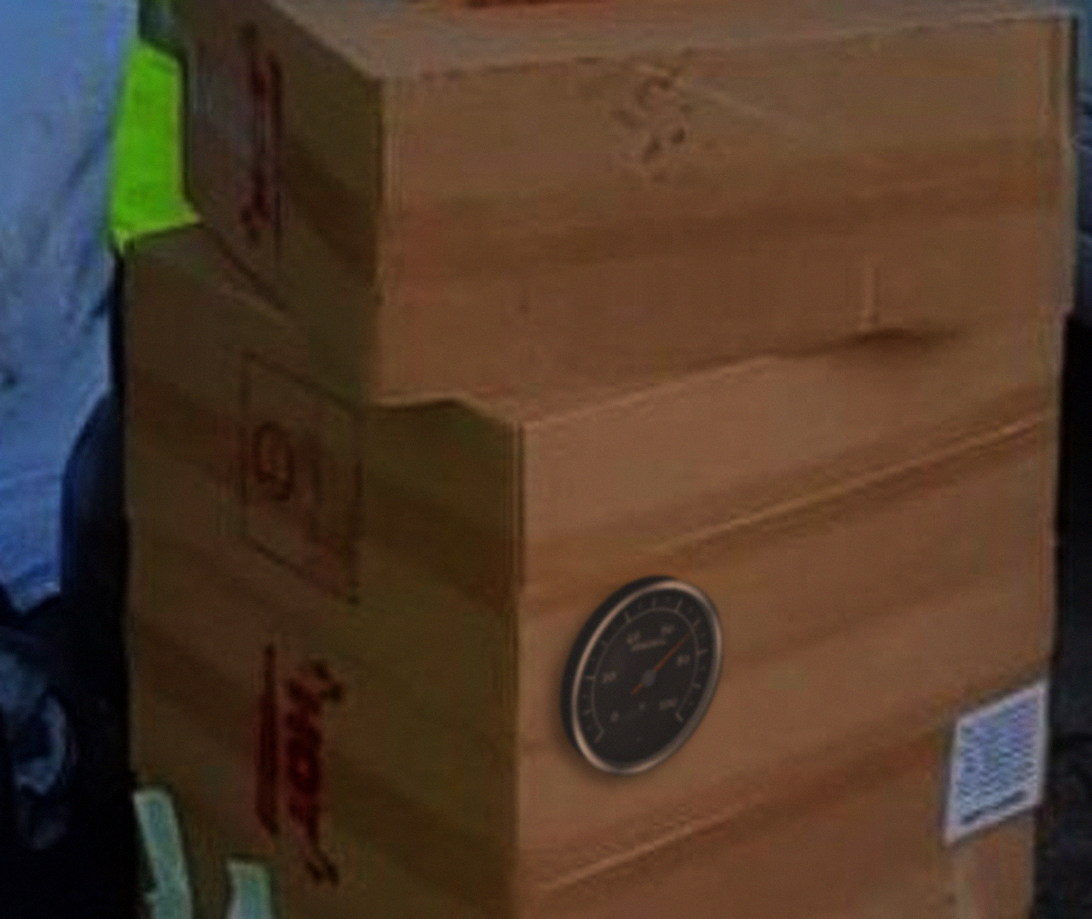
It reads {"value": 70, "unit": "V"}
